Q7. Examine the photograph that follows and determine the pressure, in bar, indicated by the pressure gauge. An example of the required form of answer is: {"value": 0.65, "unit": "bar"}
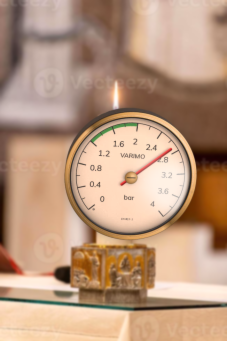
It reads {"value": 2.7, "unit": "bar"}
